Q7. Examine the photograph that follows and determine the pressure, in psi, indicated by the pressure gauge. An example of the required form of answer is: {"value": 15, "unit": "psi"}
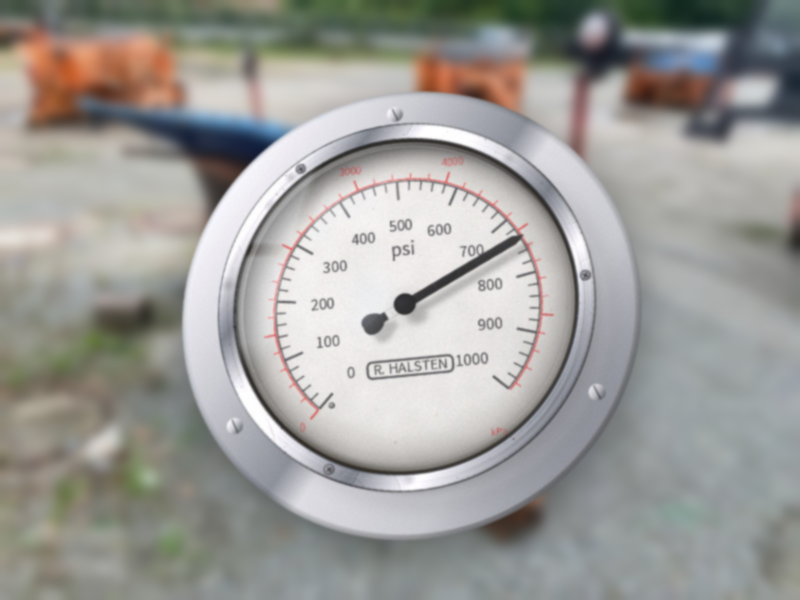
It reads {"value": 740, "unit": "psi"}
